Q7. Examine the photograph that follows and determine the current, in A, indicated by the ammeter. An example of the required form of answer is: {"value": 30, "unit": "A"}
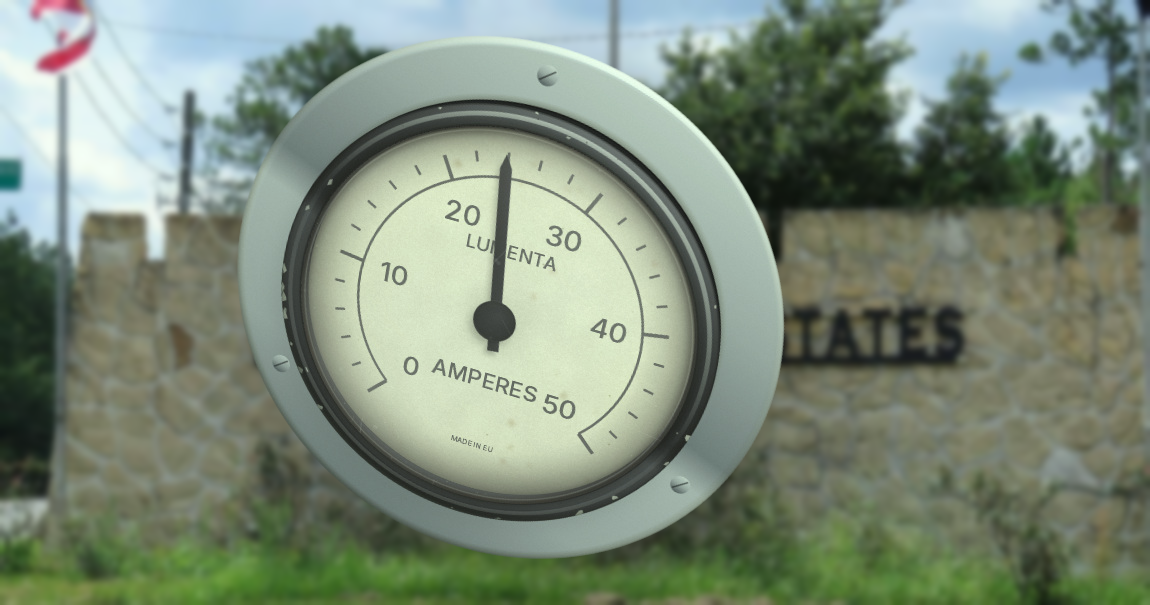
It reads {"value": 24, "unit": "A"}
